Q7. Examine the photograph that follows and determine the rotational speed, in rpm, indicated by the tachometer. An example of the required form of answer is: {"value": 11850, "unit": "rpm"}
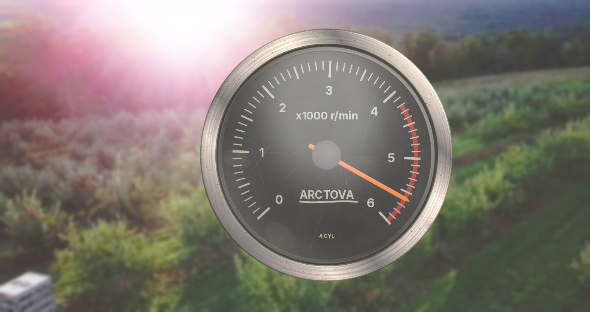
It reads {"value": 5600, "unit": "rpm"}
